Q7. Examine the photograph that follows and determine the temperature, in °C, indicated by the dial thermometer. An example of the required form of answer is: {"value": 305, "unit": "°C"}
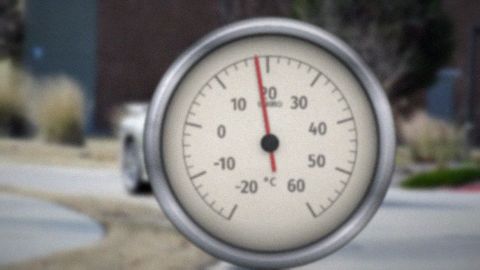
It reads {"value": 18, "unit": "°C"}
